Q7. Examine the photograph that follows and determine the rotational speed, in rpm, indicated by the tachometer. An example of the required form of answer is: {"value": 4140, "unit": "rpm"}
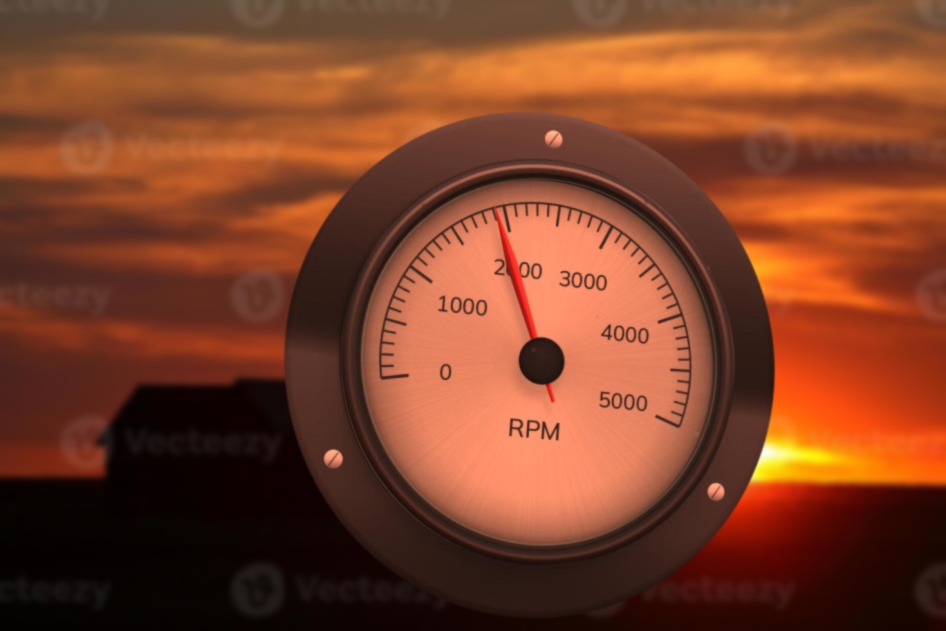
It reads {"value": 1900, "unit": "rpm"}
